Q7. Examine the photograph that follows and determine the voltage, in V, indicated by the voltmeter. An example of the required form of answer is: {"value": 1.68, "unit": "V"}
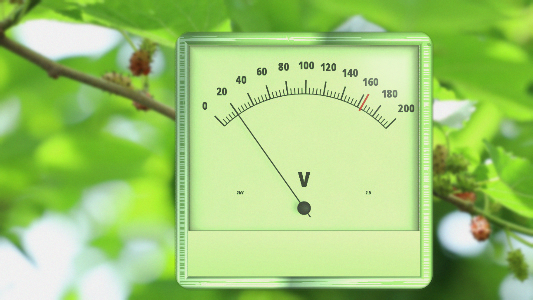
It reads {"value": 20, "unit": "V"}
